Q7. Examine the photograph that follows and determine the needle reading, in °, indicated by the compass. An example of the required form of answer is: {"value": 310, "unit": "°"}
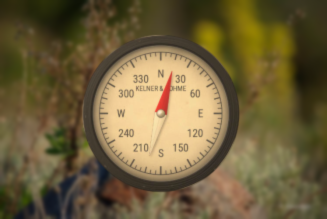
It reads {"value": 15, "unit": "°"}
